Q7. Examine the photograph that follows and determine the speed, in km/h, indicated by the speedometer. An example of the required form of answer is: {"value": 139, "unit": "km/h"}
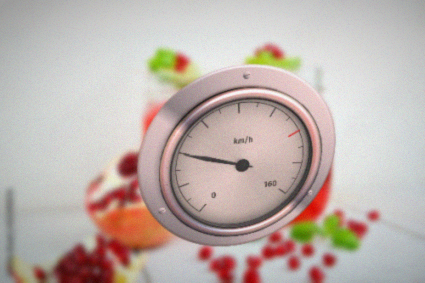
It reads {"value": 40, "unit": "km/h"}
